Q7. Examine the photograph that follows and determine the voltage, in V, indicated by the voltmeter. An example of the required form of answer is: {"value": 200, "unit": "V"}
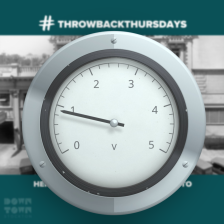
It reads {"value": 0.9, "unit": "V"}
